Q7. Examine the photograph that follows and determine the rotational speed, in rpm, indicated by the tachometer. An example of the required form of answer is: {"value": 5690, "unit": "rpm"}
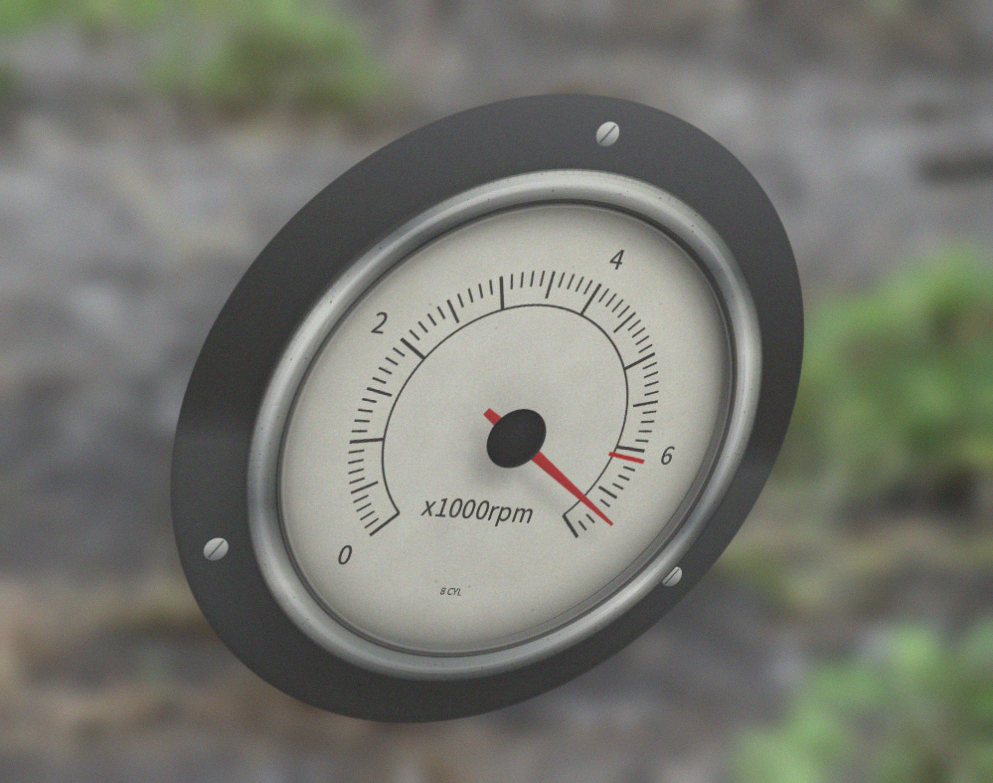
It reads {"value": 6700, "unit": "rpm"}
